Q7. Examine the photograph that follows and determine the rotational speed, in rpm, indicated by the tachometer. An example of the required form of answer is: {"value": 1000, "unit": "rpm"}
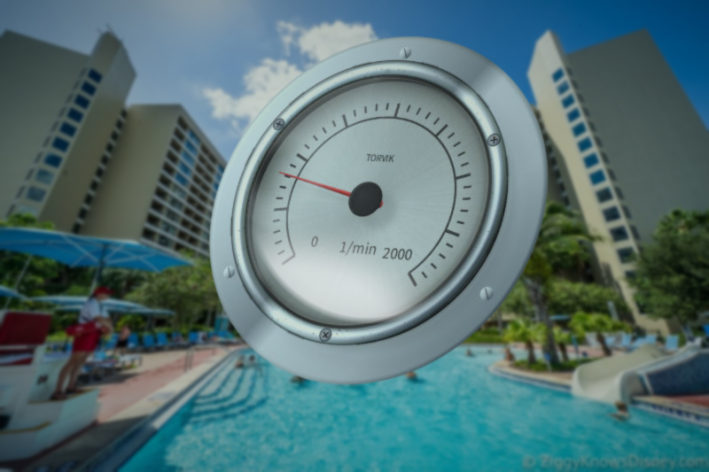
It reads {"value": 400, "unit": "rpm"}
